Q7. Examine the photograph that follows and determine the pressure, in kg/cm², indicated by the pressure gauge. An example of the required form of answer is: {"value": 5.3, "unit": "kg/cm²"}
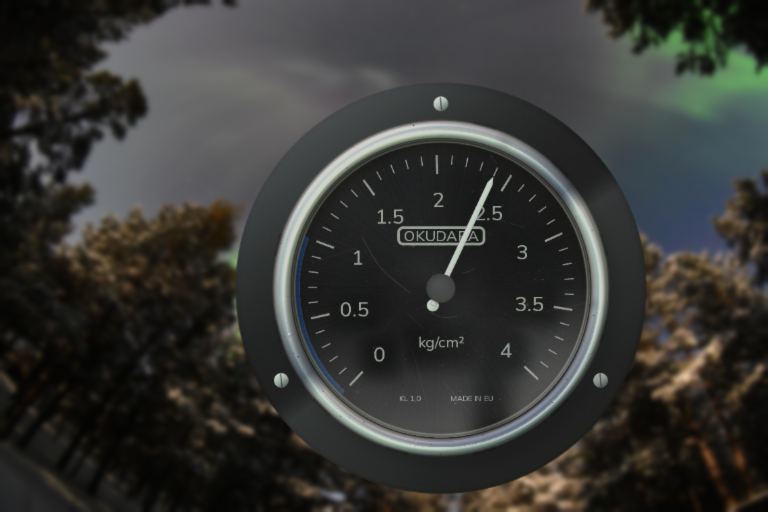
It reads {"value": 2.4, "unit": "kg/cm²"}
